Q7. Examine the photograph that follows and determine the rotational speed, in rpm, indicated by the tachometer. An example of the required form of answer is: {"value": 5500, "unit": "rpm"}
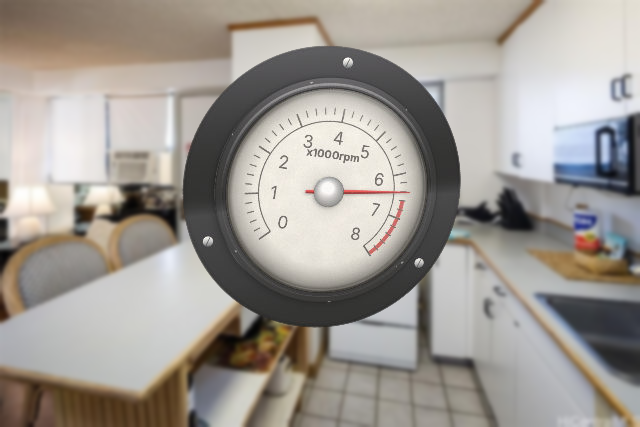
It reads {"value": 6400, "unit": "rpm"}
